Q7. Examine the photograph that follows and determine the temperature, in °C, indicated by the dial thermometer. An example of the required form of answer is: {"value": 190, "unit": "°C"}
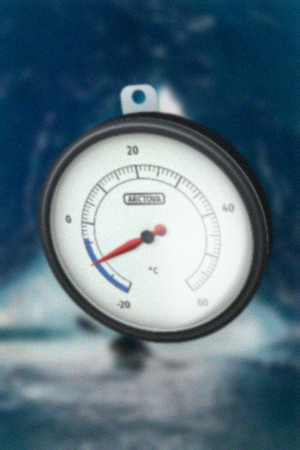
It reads {"value": -10, "unit": "°C"}
